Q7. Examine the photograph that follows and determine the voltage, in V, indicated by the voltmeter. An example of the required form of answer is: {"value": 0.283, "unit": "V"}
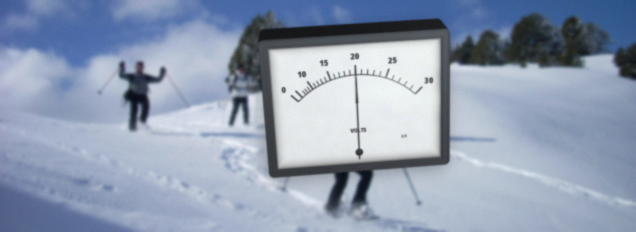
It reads {"value": 20, "unit": "V"}
